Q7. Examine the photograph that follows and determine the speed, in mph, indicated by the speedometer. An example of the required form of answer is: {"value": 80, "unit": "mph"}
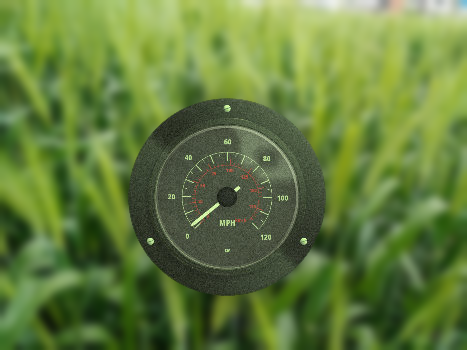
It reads {"value": 2.5, "unit": "mph"}
